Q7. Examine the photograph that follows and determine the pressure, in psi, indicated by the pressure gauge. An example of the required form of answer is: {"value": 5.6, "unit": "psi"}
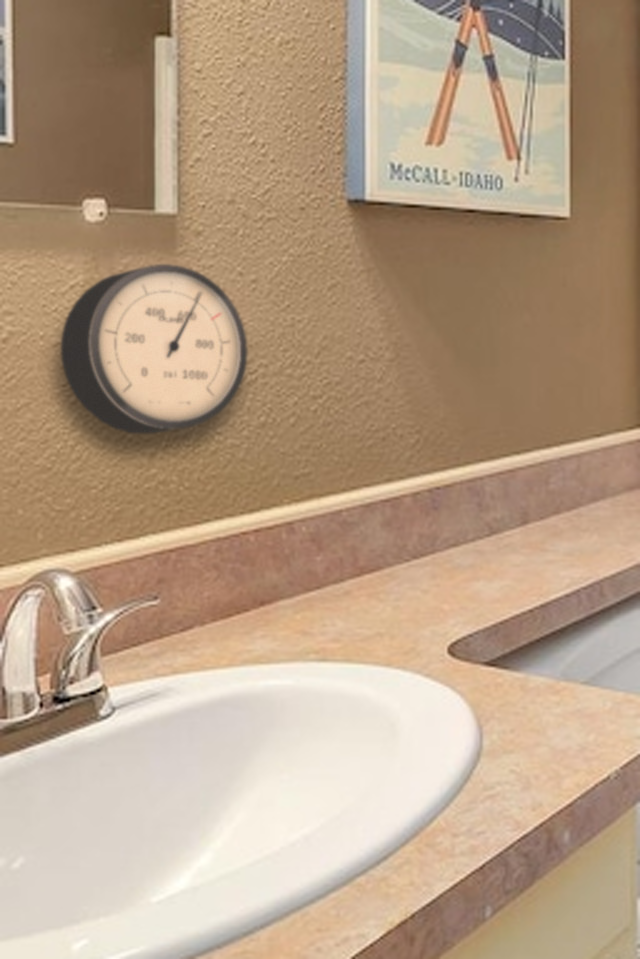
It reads {"value": 600, "unit": "psi"}
